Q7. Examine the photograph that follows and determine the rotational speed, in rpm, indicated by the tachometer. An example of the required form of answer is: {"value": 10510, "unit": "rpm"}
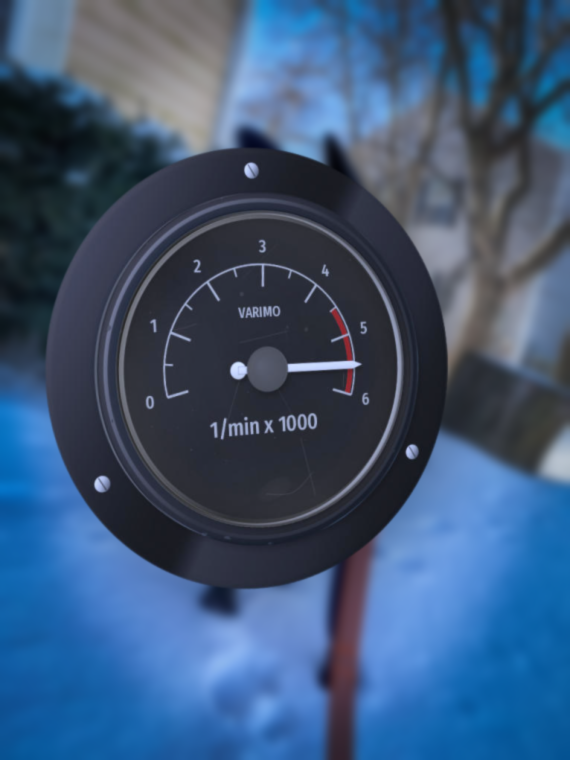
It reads {"value": 5500, "unit": "rpm"}
